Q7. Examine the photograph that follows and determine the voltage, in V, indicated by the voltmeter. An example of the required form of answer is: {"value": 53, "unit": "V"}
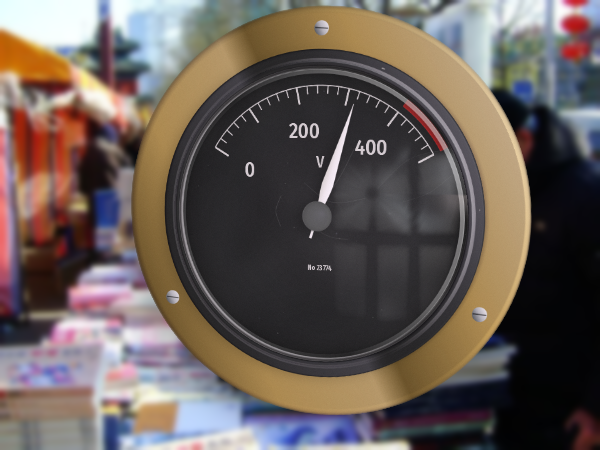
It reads {"value": 320, "unit": "V"}
